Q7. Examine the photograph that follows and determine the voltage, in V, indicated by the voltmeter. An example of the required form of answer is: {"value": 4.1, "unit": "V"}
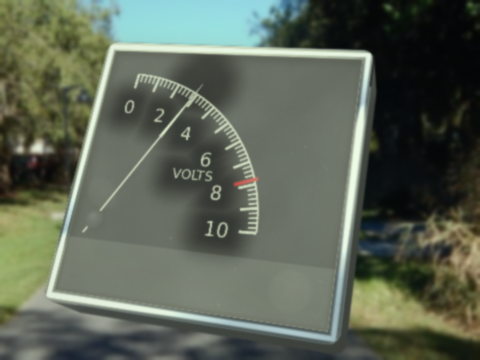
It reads {"value": 3, "unit": "V"}
